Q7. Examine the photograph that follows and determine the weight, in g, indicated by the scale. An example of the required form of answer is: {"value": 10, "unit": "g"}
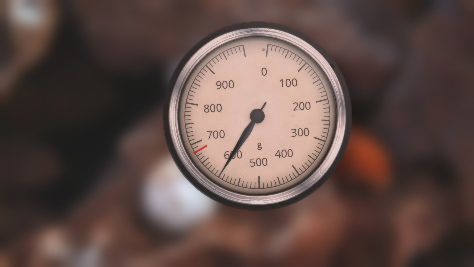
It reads {"value": 600, "unit": "g"}
